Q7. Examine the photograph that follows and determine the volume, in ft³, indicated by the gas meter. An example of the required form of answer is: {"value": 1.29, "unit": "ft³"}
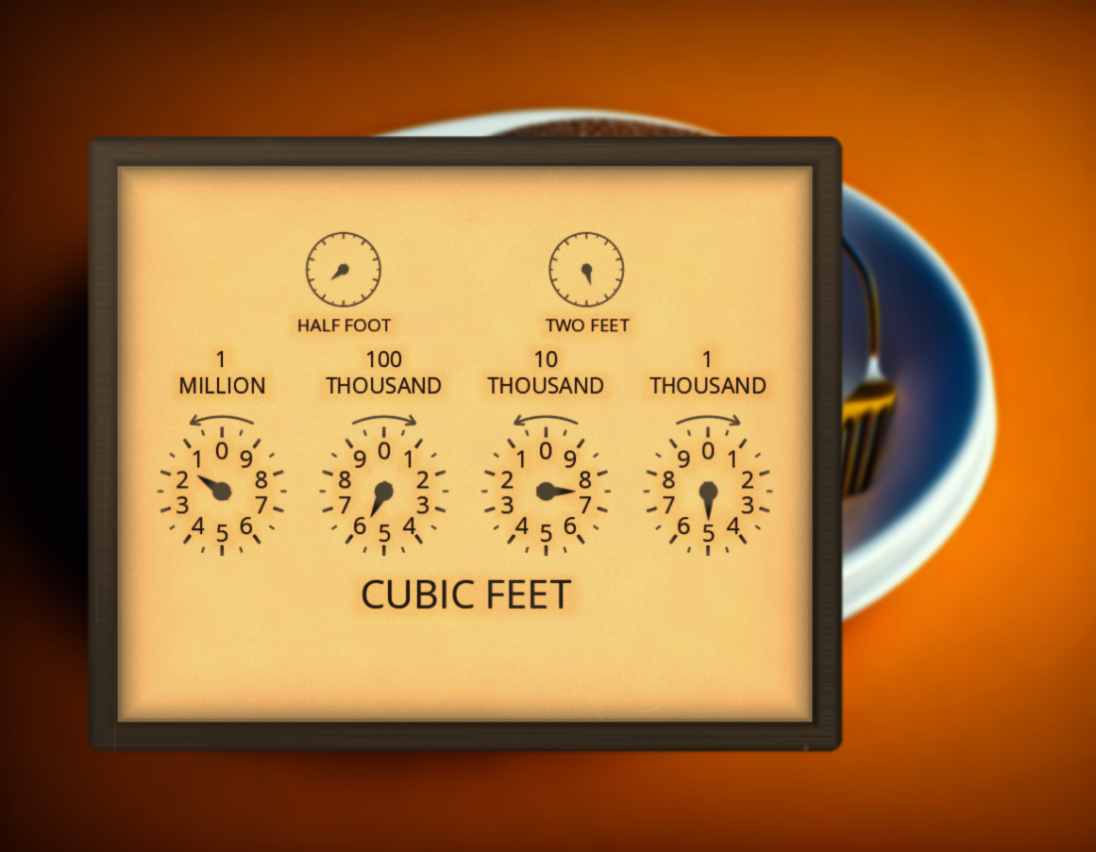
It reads {"value": 157500, "unit": "ft³"}
